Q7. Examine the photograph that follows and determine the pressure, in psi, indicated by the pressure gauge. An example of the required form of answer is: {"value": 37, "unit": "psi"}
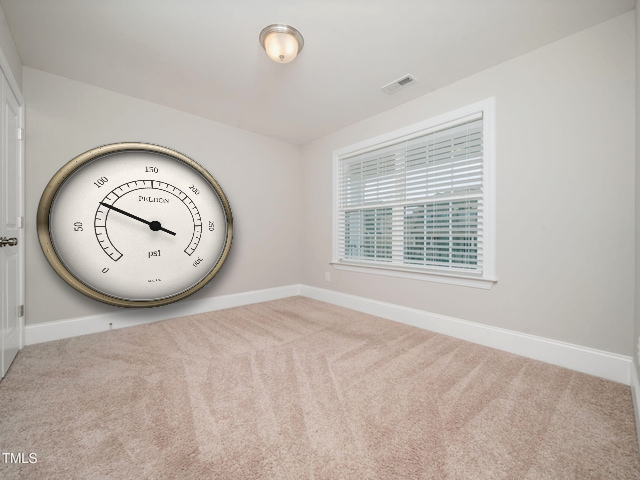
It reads {"value": 80, "unit": "psi"}
